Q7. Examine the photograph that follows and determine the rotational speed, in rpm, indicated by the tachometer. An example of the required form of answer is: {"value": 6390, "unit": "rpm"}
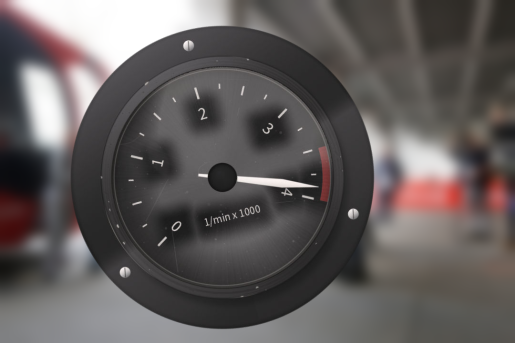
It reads {"value": 3875, "unit": "rpm"}
